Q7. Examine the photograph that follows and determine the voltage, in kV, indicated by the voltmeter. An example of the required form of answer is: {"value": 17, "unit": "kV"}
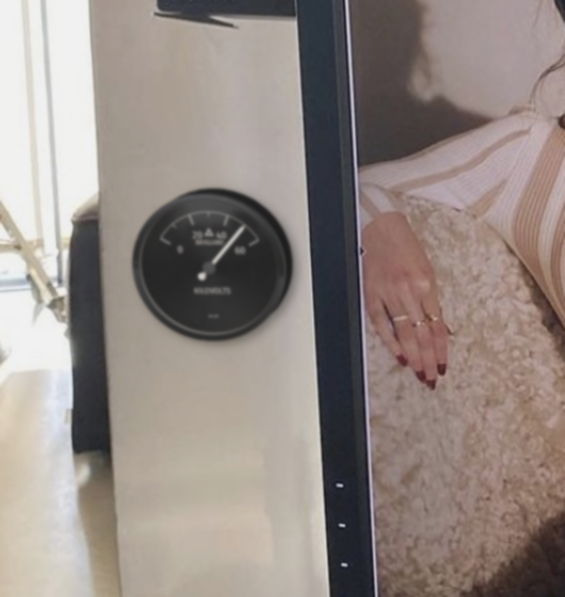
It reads {"value": 50, "unit": "kV"}
